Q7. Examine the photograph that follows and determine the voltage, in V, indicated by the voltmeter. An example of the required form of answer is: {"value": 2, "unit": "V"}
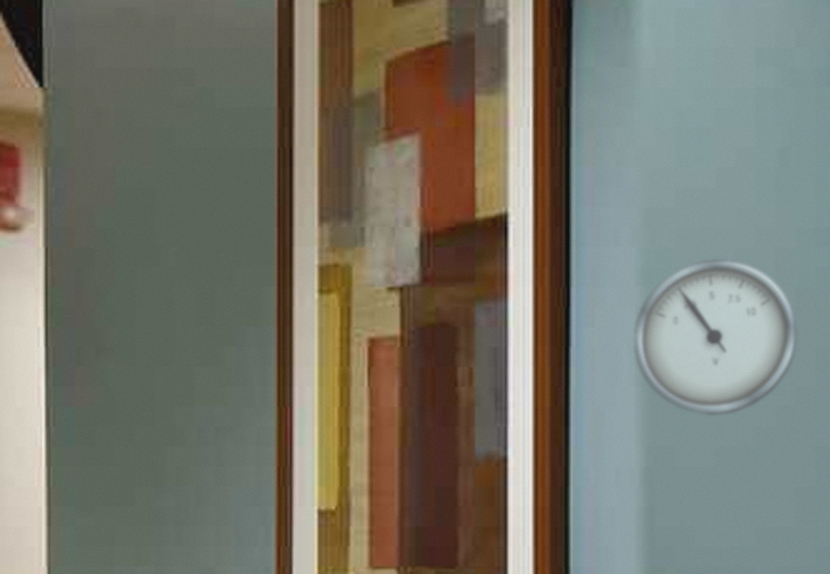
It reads {"value": 2.5, "unit": "V"}
